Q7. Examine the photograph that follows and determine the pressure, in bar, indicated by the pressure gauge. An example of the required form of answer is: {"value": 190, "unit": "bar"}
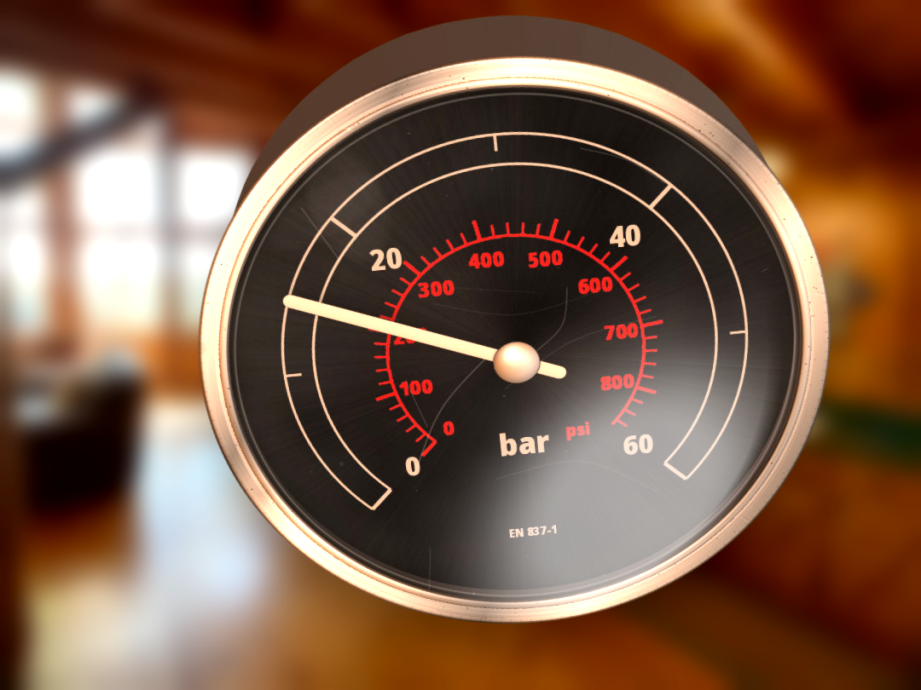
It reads {"value": 15, "unit": "bar"}
